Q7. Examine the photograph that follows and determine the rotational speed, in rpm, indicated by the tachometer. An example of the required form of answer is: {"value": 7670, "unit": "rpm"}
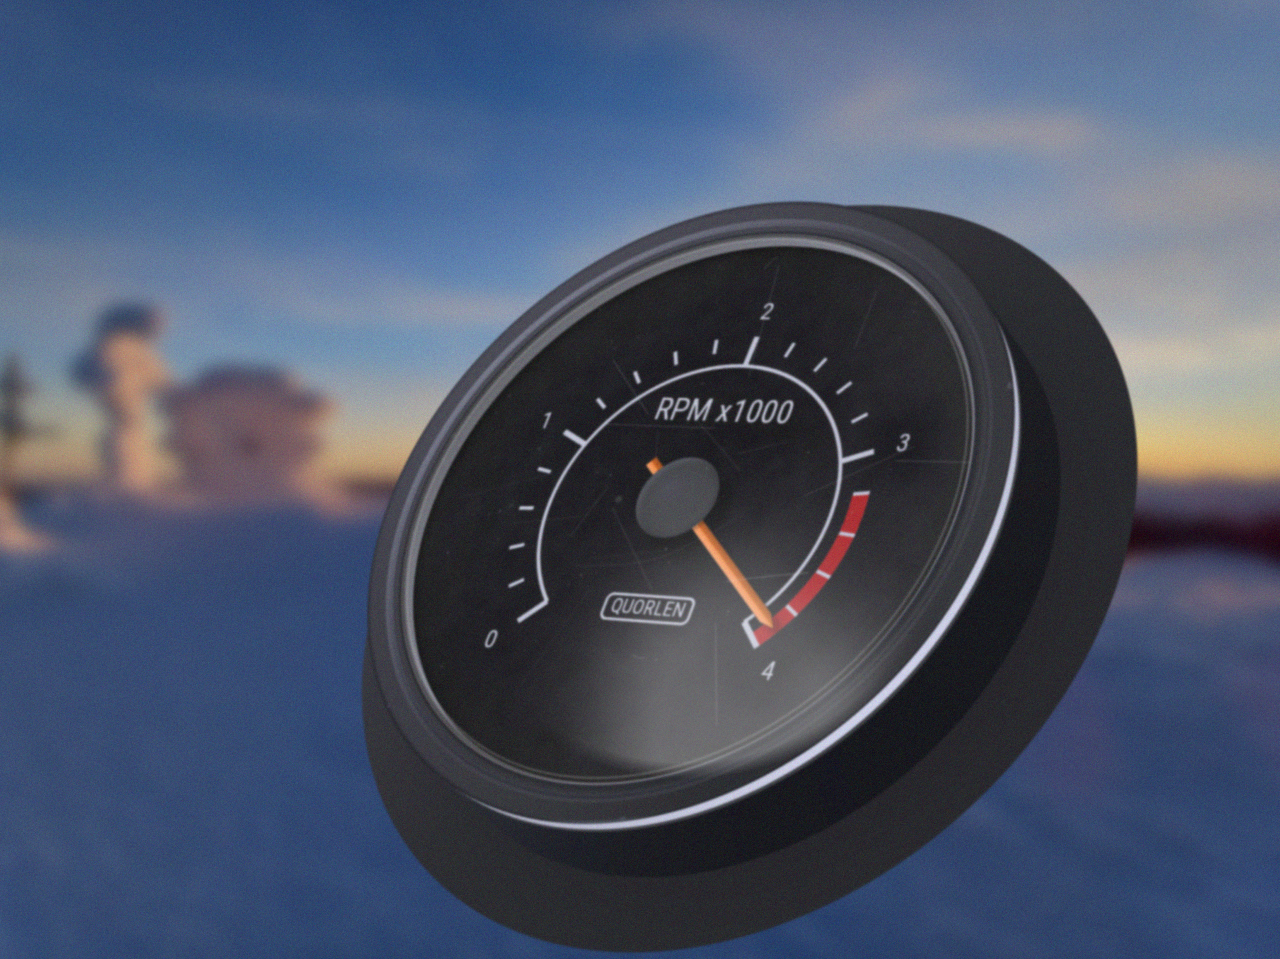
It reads {"value": 3900, "unit": "rpm"}
